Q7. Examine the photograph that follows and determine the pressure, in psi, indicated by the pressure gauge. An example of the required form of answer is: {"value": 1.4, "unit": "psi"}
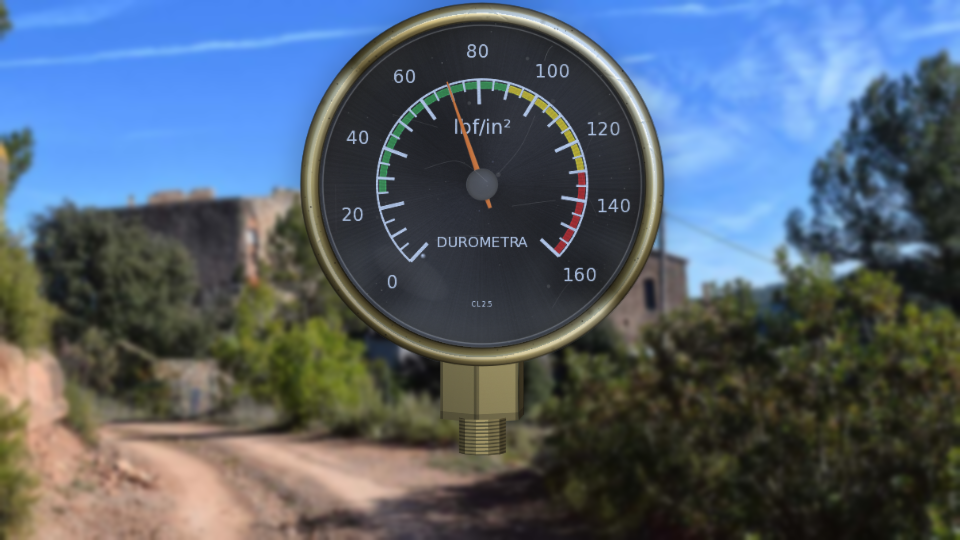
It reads {"value": 70, "unit": "psi"}
